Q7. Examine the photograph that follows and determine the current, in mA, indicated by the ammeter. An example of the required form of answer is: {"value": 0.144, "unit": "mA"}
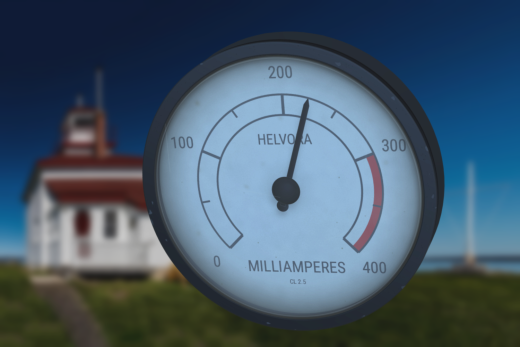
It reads {"value": 225, "unit": "mA"}
